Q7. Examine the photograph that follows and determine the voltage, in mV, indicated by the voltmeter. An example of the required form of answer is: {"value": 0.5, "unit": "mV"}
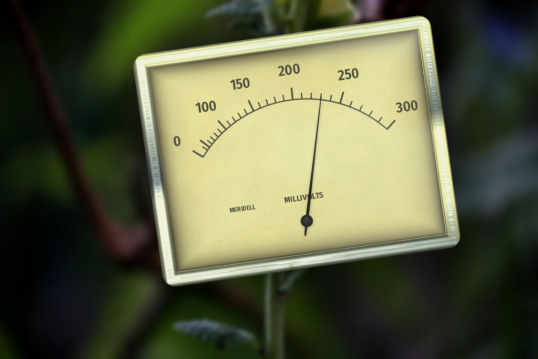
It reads {"value": 230, "unit": "mV"}
